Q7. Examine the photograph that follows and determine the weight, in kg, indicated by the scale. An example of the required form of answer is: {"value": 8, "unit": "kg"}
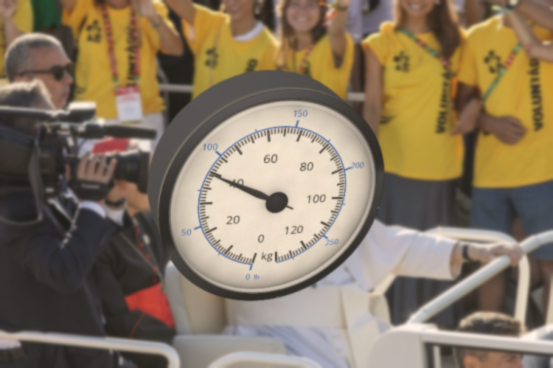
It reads {"value": 40, "unit": "kg"}
